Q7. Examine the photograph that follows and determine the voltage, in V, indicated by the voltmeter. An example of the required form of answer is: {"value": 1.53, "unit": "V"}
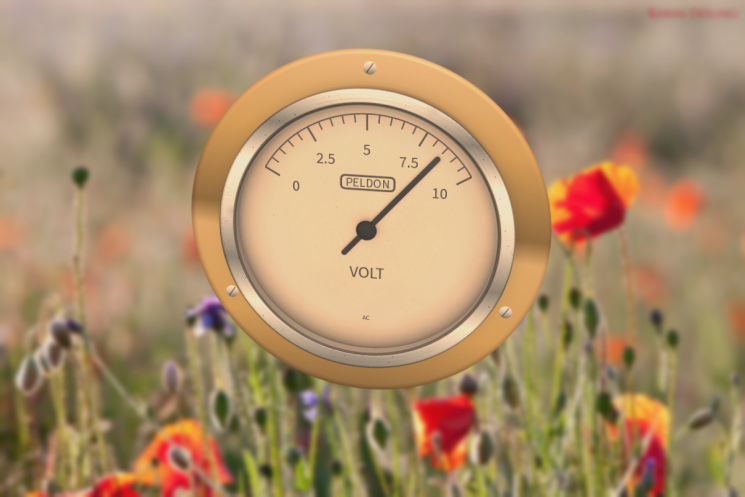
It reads {"value": 8.5, "unit": "V"}
